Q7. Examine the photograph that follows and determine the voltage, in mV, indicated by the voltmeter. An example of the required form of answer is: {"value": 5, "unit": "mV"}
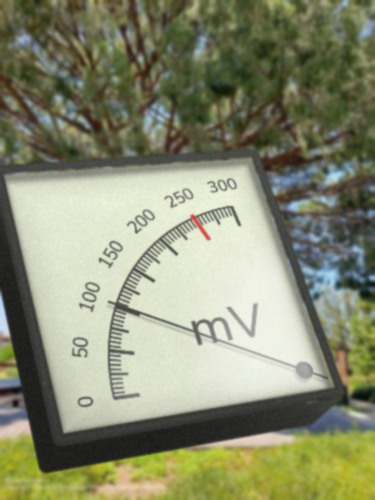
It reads {"value": 100, "unit": "mV"}
